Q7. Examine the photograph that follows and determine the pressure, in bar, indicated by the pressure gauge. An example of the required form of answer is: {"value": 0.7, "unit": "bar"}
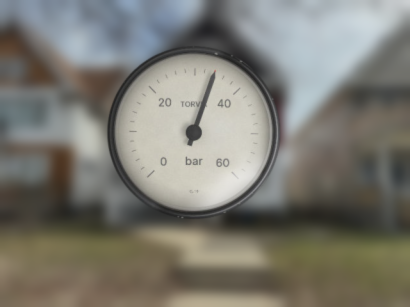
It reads {"value": 34, "unit": "bar"}
